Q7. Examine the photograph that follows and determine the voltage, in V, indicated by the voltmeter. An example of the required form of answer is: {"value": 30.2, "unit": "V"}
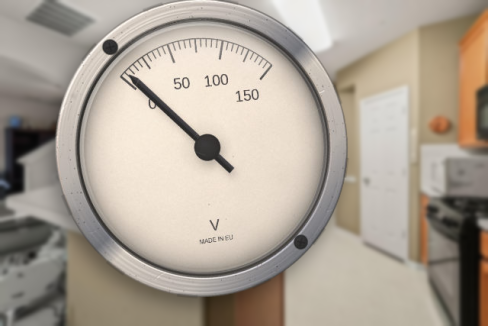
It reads {"value": 5, "unit": "V"}
